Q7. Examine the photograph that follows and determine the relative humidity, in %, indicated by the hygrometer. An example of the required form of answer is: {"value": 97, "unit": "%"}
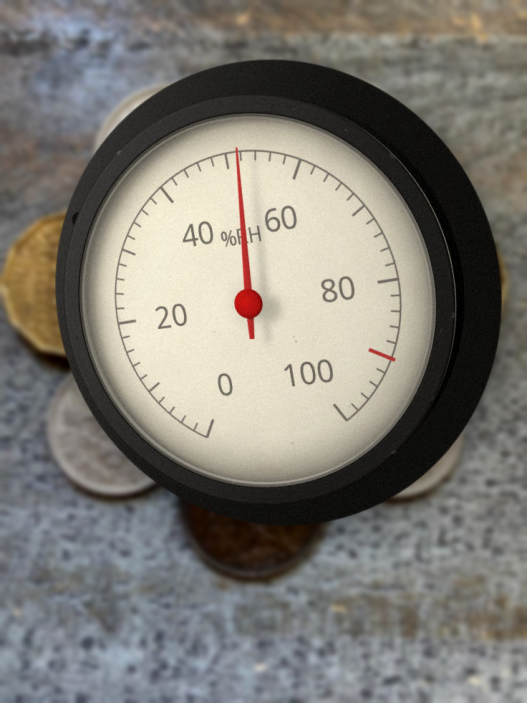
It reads {"value": 52, "unit": "%"}
